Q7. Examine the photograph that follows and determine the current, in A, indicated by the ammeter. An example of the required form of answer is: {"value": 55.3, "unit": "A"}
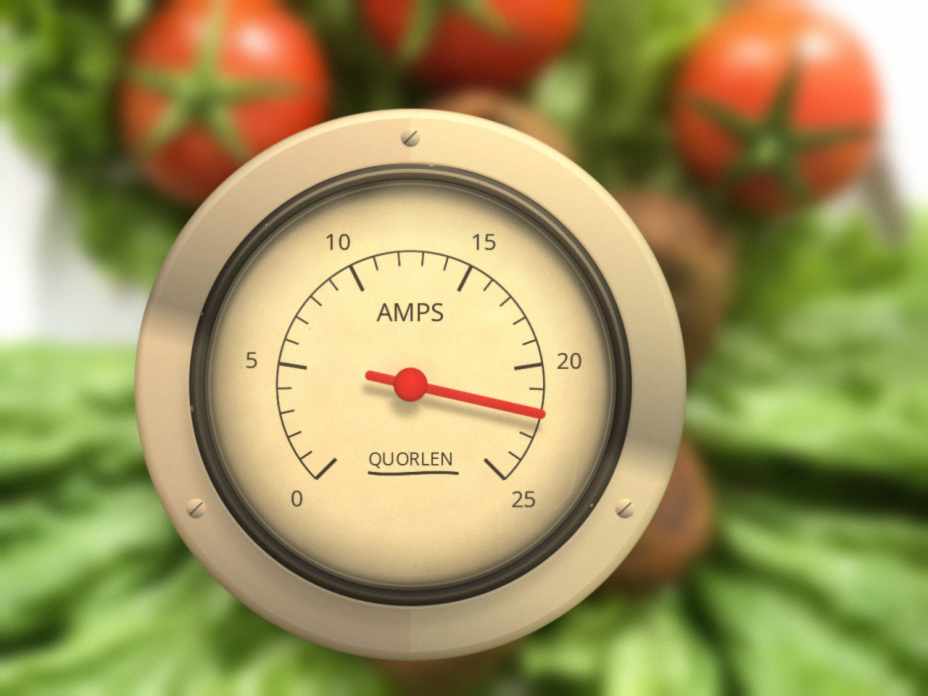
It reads {"value": 22, "unit": "A"}
